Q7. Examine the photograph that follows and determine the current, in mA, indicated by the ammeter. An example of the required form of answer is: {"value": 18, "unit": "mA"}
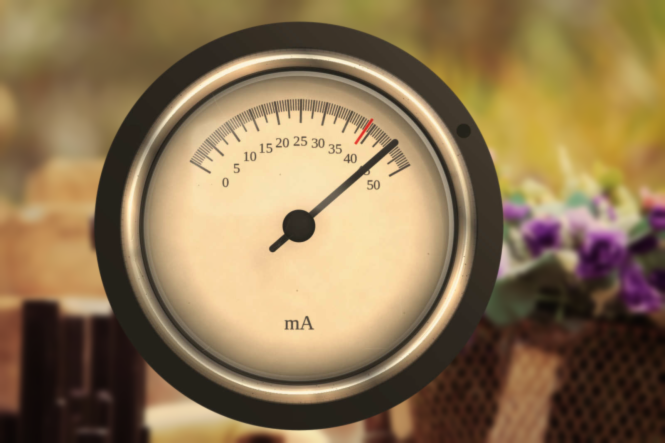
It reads {"value": 45, "unit": "mA"}
